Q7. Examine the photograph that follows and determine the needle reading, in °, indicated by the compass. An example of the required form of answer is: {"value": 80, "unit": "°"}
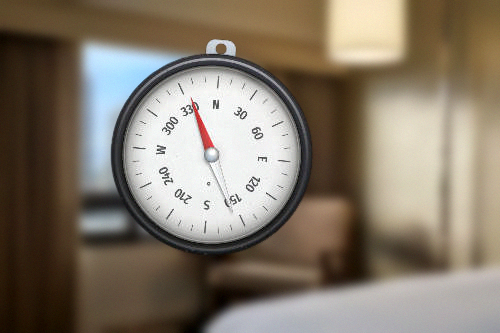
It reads {"value": 335, "unit": "°"}
